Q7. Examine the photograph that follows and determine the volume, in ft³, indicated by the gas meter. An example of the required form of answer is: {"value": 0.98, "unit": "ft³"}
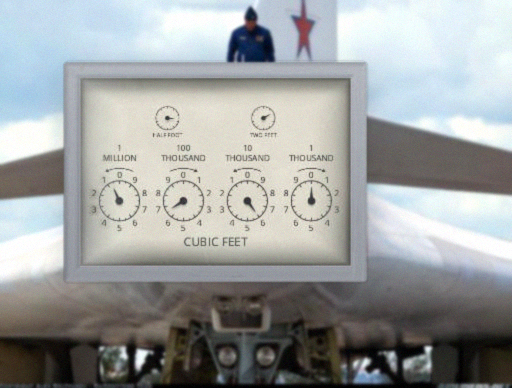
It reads {"value": 66000, "unit": "ft³"}
